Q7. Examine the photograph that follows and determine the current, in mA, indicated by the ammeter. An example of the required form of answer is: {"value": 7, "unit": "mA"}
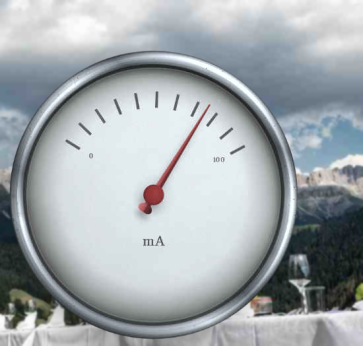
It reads {"value": 75, "unit": "mA"}
